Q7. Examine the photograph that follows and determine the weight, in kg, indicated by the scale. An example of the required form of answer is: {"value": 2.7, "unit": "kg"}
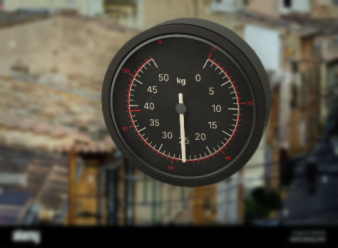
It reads {"value": 25, "unit": "kg"}
